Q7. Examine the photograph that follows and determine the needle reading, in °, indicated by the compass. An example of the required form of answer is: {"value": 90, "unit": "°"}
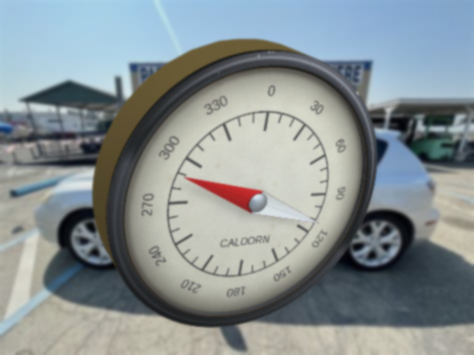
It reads {"value": 290, "unit": "°"}
